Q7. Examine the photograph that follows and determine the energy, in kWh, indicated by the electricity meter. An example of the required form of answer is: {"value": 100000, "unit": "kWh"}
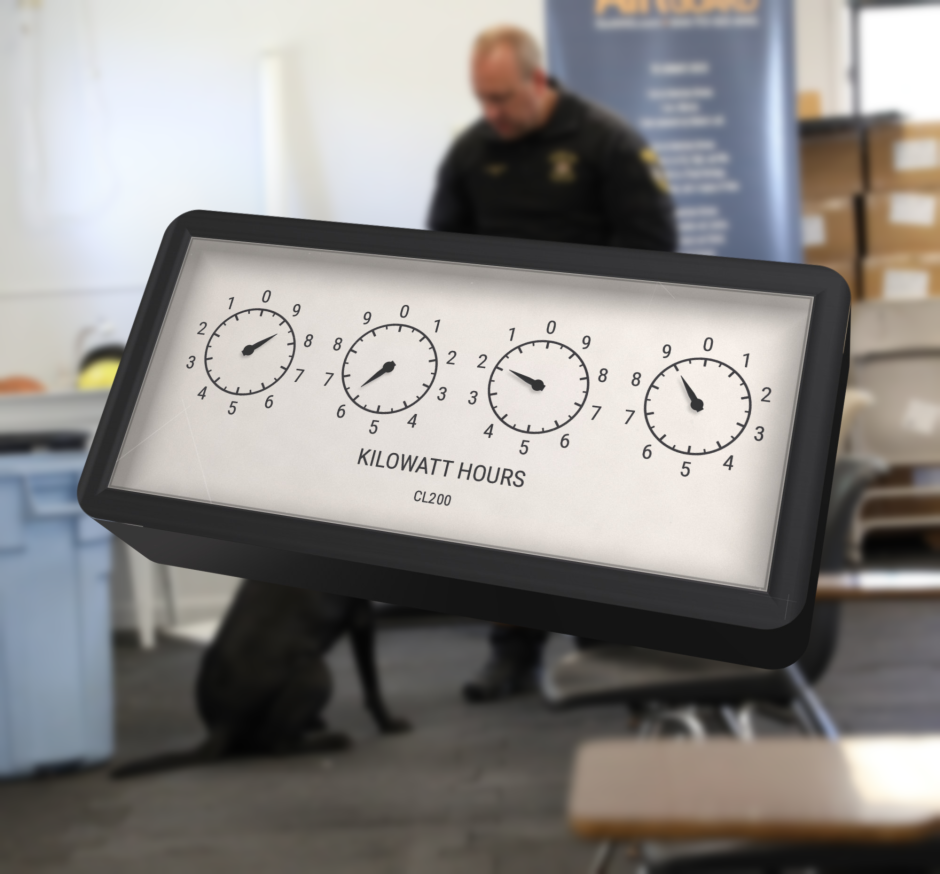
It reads {"value": 8619, "unit": "kWh"}
